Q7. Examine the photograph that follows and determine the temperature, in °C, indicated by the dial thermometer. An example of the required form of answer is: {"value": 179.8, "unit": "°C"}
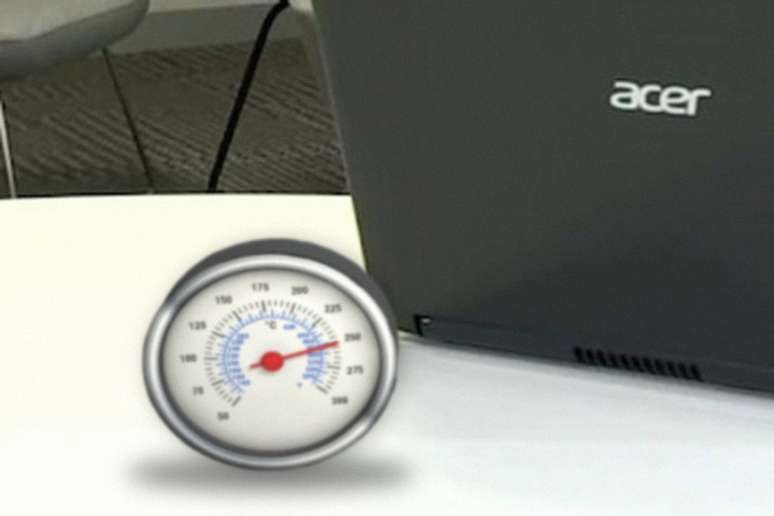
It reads {"value": 250, "unit": "°C"}
